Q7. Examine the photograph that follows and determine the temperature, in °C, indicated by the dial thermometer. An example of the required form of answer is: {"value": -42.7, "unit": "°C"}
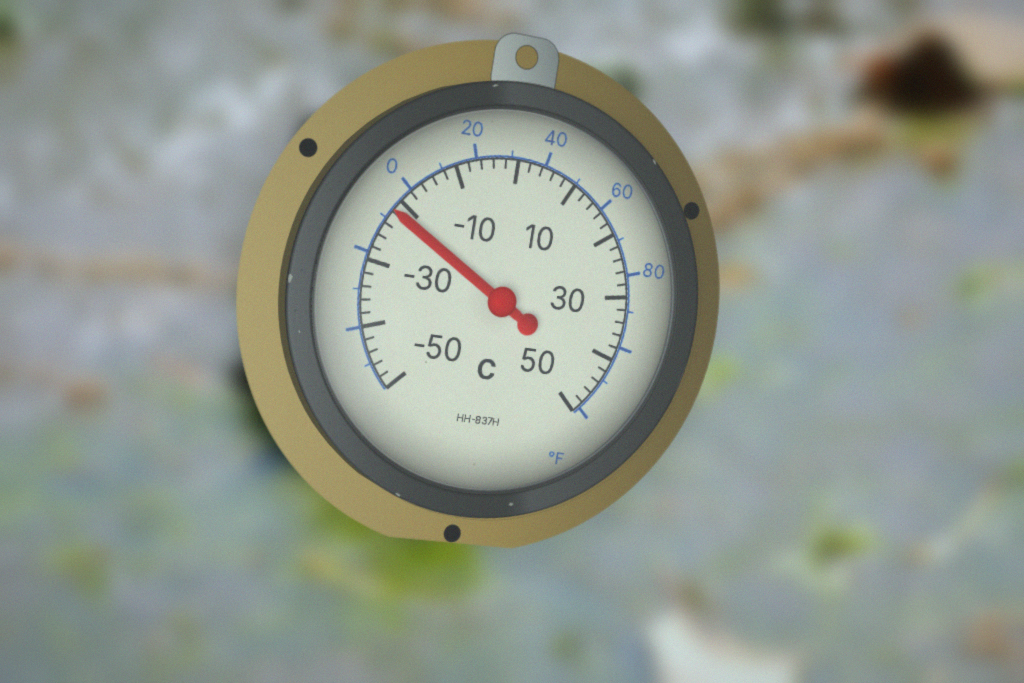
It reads {"value": -22, "unit": "°C"}
